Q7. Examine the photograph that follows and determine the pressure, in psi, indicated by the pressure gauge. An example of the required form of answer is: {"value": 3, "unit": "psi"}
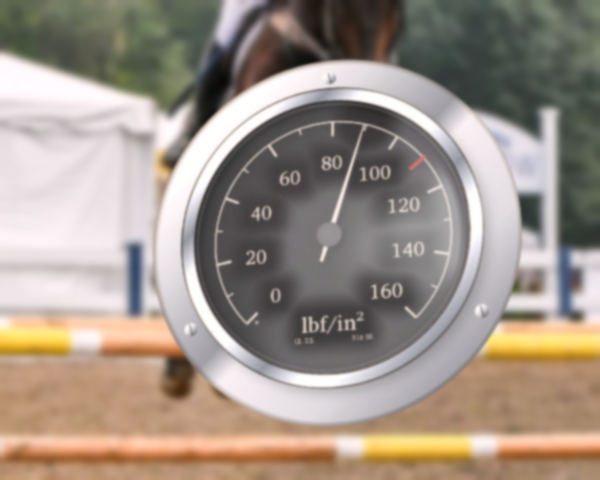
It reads {"value": 90, "unit": "psi"}
